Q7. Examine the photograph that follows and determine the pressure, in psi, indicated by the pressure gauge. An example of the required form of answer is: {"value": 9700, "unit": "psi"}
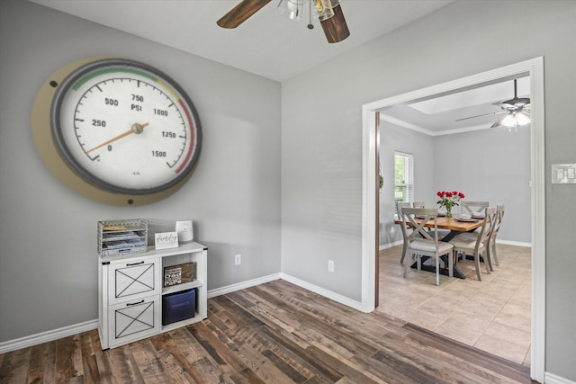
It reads {"value": 50, "unit": "psi"}
